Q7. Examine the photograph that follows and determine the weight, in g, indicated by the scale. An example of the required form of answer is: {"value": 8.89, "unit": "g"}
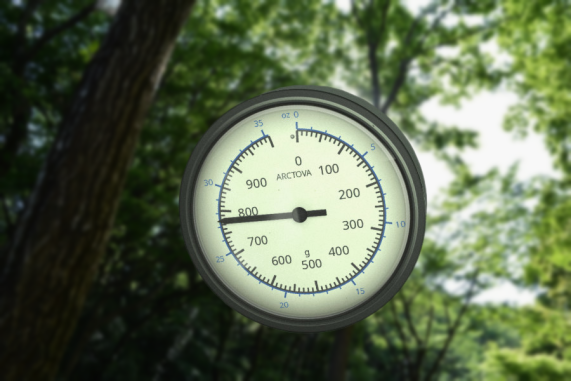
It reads {"value": 780, "unit": "g"}
